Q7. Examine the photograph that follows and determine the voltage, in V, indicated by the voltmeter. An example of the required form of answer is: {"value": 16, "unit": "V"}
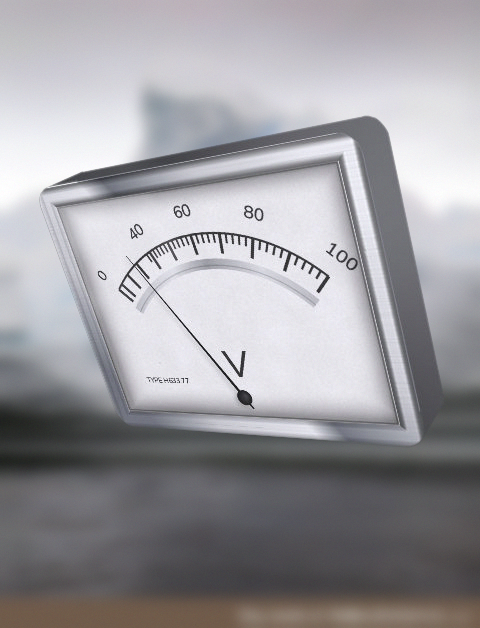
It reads {"value": 30, "unit": "V"}
